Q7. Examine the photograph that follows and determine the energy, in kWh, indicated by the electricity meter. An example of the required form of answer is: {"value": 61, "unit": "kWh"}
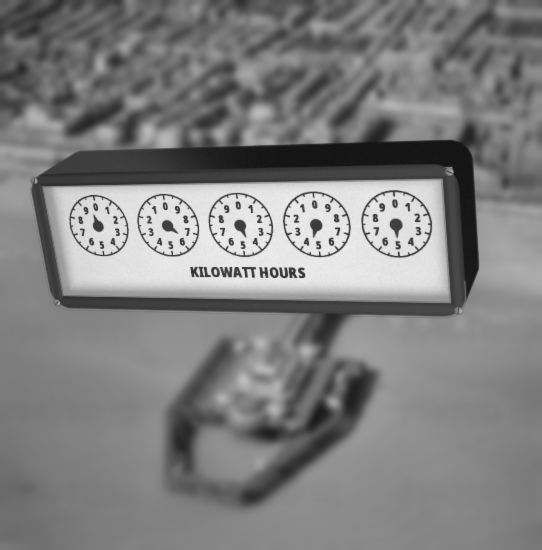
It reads {"value": 96445, "unit": "kWh"}
